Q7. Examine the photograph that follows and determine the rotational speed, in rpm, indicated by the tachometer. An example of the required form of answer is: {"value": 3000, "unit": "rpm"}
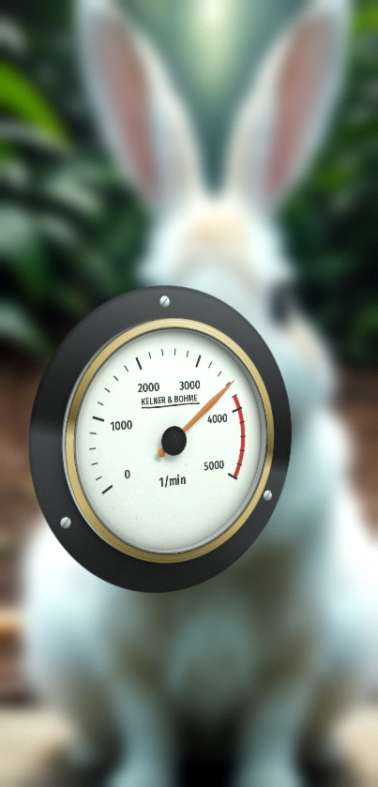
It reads {"value": 3600, "unit": "rpm"}
